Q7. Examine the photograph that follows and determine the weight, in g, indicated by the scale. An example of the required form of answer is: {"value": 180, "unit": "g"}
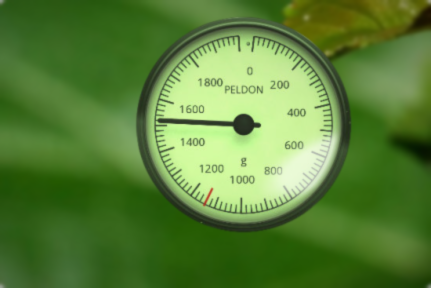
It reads {"value": 1520, "unit": "g"}
